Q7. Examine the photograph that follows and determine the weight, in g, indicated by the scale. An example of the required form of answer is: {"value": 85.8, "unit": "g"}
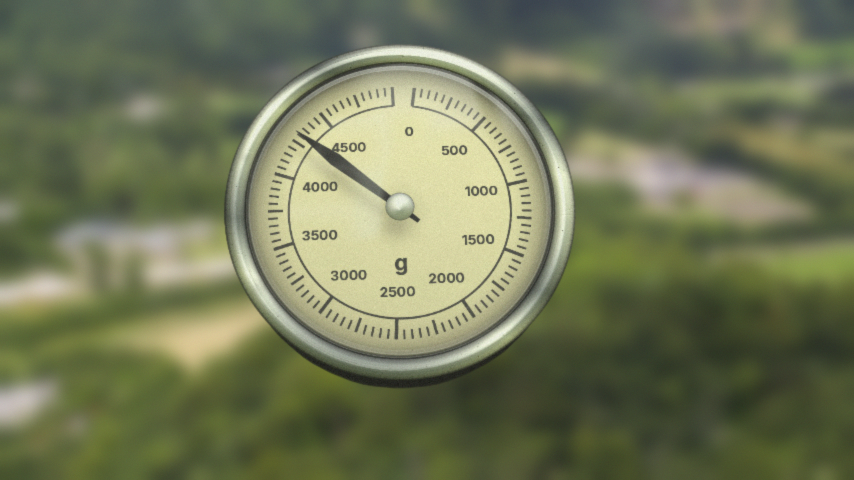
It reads {"value": 4300, "unit": "g"}
